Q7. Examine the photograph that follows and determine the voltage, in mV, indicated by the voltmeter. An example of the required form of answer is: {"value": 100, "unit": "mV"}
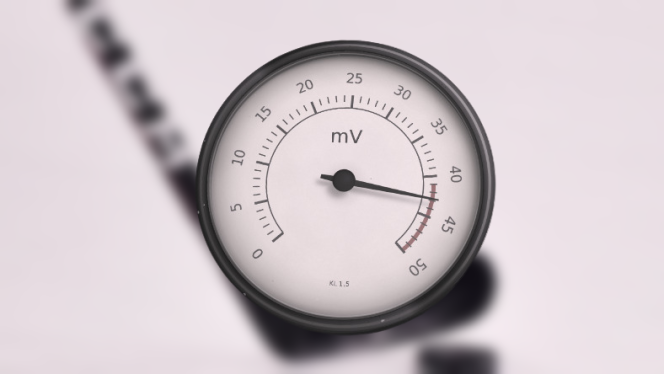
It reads {"value": 43, "unit": "mV"}
